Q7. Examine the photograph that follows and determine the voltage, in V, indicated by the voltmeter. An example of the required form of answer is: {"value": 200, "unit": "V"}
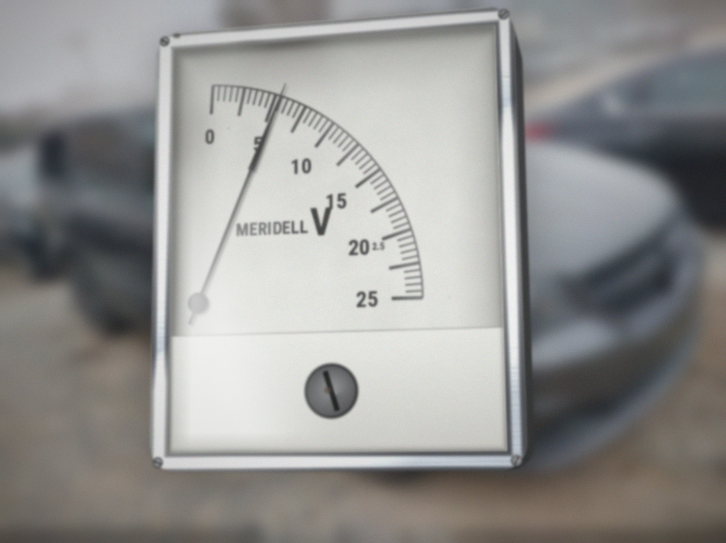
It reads {"value": 5.5, "unit": "V"}
